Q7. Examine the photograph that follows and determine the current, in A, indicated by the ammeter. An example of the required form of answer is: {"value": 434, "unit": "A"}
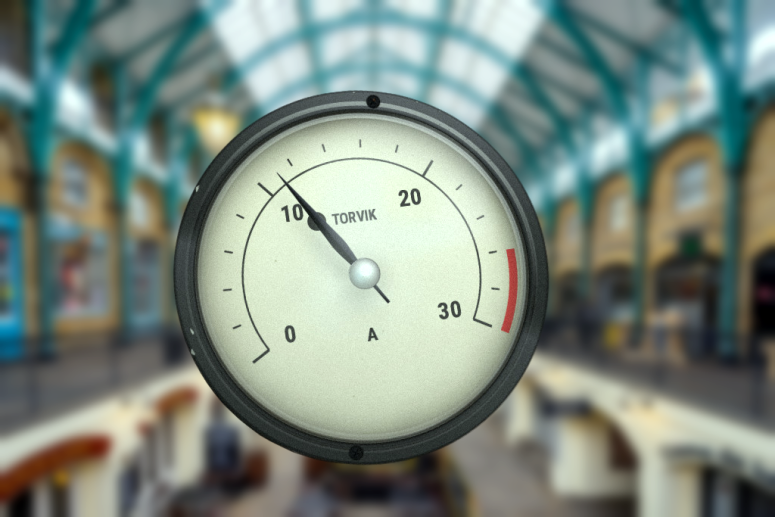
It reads {"value": 11, "unit": "A"}
